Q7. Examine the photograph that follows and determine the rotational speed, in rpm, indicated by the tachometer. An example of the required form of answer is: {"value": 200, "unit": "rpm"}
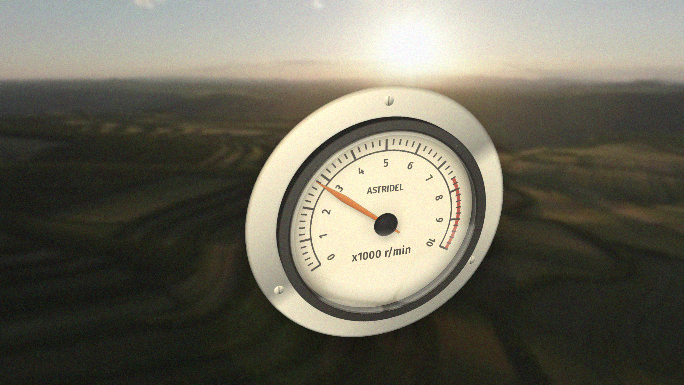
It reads {"value": 2800, "unit": "rpm"}
